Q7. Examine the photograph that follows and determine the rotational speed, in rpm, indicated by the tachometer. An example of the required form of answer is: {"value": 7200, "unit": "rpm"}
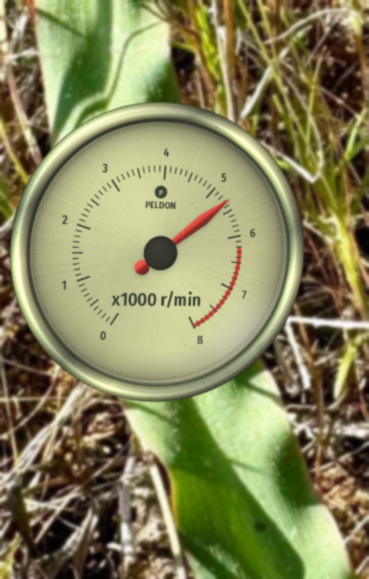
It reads {"value": 5300, "unit": "rpm"}
